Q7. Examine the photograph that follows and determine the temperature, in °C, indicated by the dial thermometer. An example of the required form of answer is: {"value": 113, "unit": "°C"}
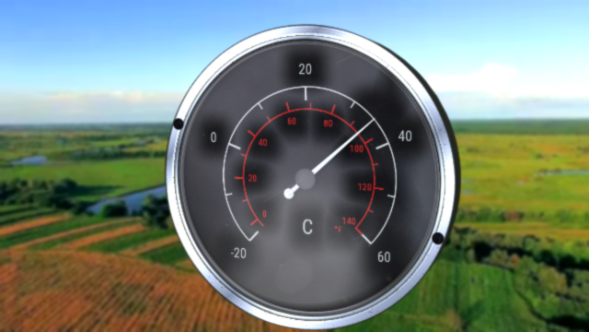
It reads {"value": 35, "unit": "°C"}
